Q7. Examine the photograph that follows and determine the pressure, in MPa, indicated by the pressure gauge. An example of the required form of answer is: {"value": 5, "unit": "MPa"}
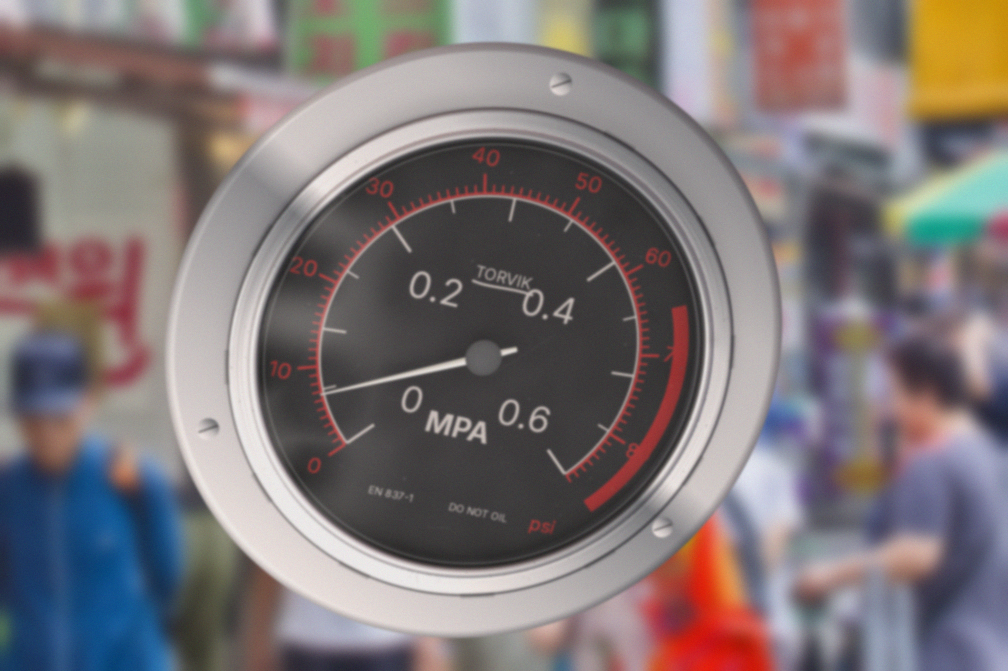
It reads {"value": 0.05, "unit": "MPa"}
